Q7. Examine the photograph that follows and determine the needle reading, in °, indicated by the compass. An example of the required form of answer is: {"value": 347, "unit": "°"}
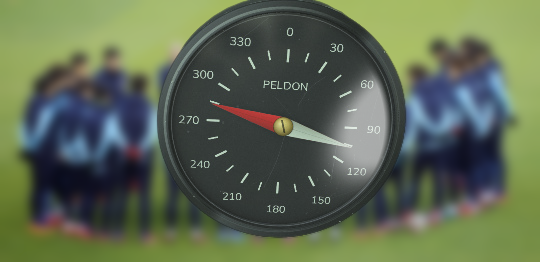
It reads {"value": 285, "unit": "°"}
